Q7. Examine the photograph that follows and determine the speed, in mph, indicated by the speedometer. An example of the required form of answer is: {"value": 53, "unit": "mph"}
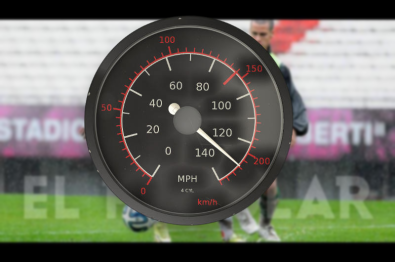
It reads {"value": 130, "unit": "mph"}
